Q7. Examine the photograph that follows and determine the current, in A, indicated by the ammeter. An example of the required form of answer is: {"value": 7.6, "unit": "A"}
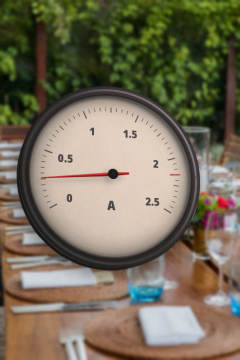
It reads {"value": 0.25, "unit": "A"}
